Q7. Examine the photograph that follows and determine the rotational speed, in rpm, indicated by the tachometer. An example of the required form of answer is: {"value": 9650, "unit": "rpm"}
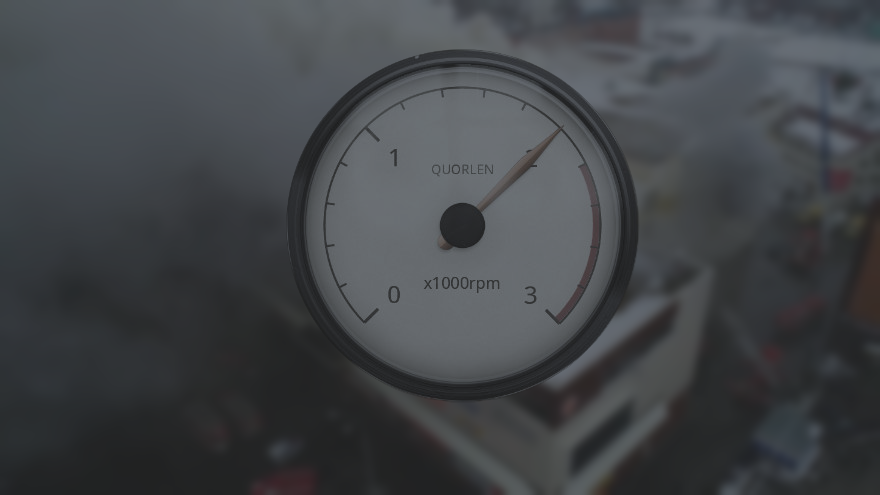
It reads {"value": 2000, "unit": "rpm"}
